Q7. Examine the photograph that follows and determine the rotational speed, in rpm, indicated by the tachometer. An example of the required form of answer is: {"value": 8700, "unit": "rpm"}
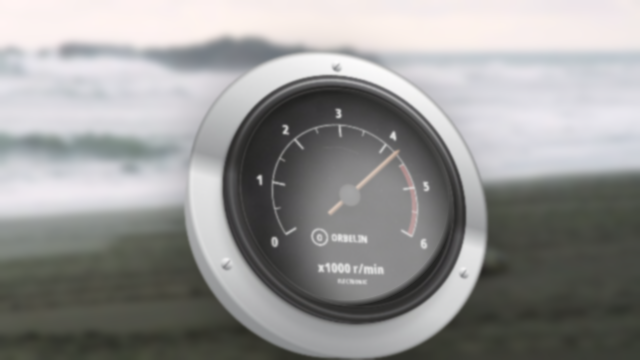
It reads {"value": 4250, "unit": "rpm"}
